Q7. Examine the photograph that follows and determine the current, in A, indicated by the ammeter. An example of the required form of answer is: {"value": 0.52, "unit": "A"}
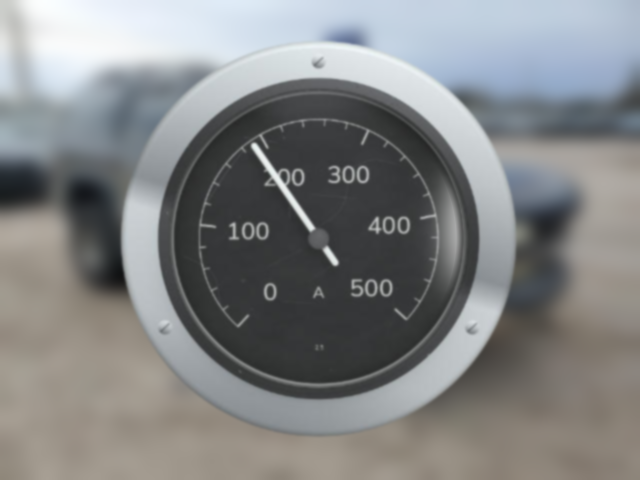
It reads {"value": 190, "unit": "A"}
